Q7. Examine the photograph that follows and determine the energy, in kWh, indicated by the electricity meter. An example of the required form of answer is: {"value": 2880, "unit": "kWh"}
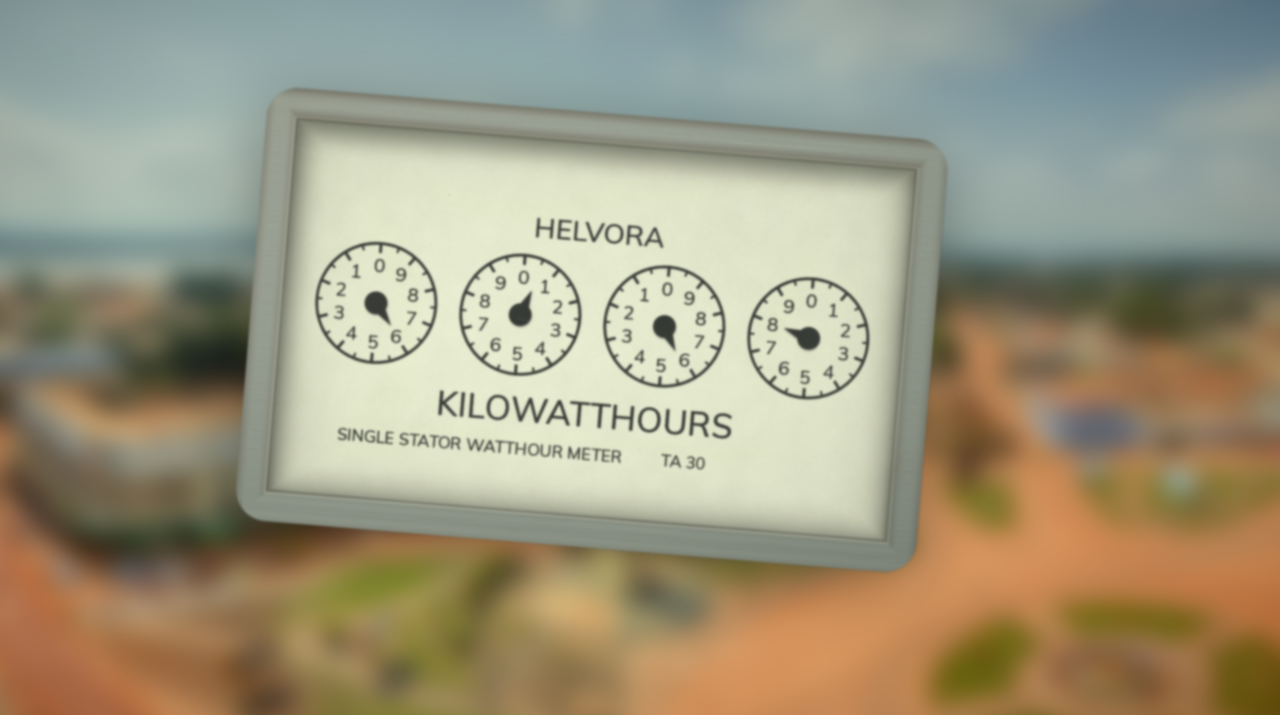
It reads {"value": 6058, "unit": "kWh"}
